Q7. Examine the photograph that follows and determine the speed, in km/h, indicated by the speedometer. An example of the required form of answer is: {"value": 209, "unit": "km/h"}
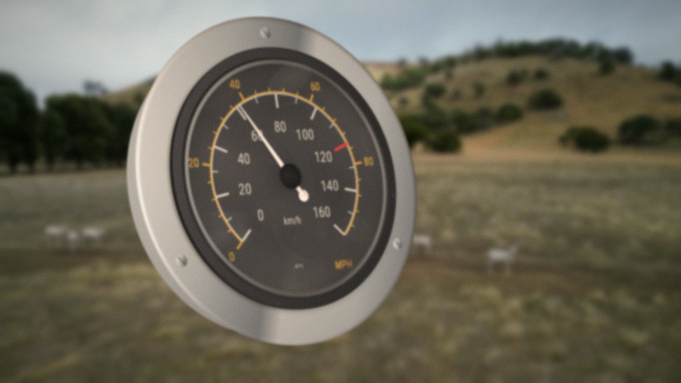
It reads {"value": 60, "unit": "km/h"}
